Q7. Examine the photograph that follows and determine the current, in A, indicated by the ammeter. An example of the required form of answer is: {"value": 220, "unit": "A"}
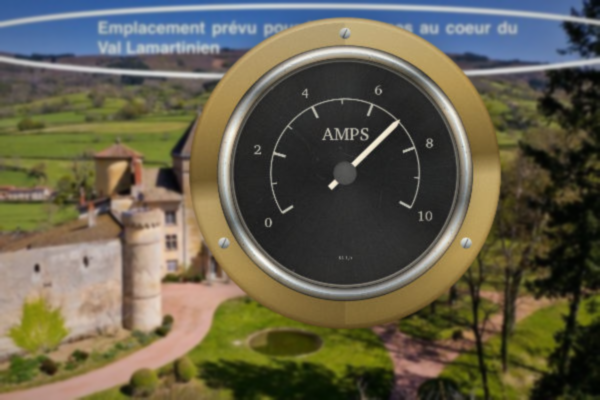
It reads {"value": 7, "unit": "A"}
